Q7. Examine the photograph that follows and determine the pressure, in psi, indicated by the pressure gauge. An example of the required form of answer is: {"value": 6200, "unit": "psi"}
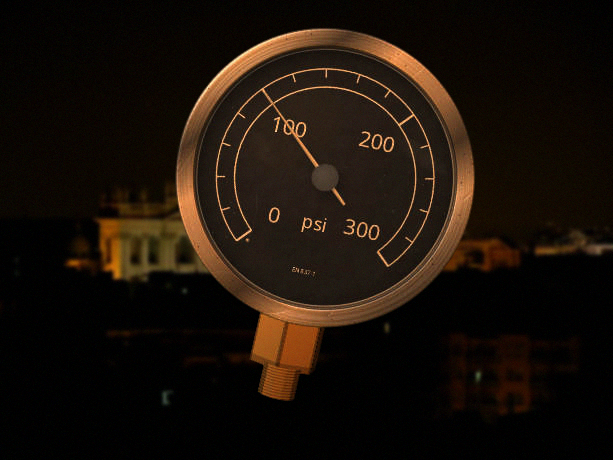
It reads {"value": 100, "unit": "psi"}
